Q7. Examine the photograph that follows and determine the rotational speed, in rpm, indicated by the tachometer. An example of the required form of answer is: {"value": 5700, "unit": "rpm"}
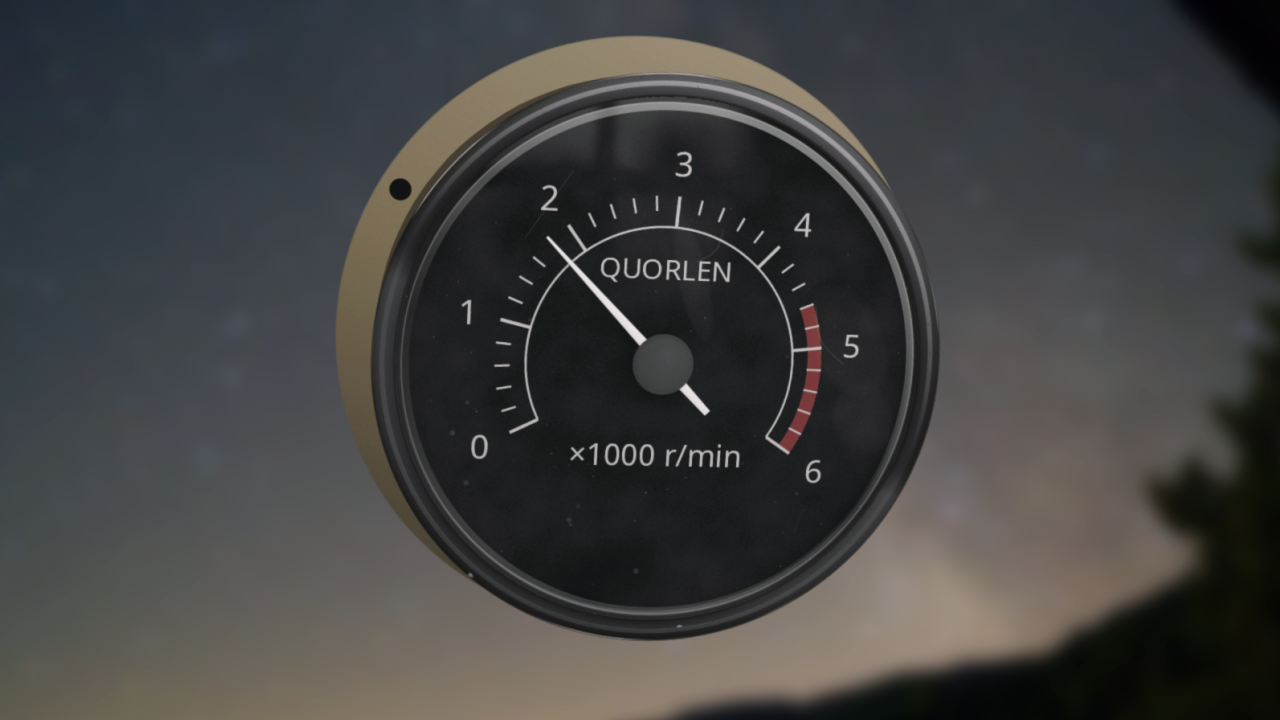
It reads {"value": 1800, "unit": "rpm"}
